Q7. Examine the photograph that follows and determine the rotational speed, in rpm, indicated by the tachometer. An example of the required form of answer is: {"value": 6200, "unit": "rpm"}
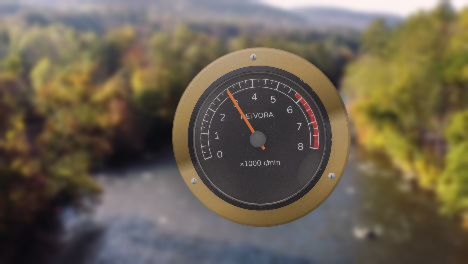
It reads {"value": 3000, "unit": "rpm"}
